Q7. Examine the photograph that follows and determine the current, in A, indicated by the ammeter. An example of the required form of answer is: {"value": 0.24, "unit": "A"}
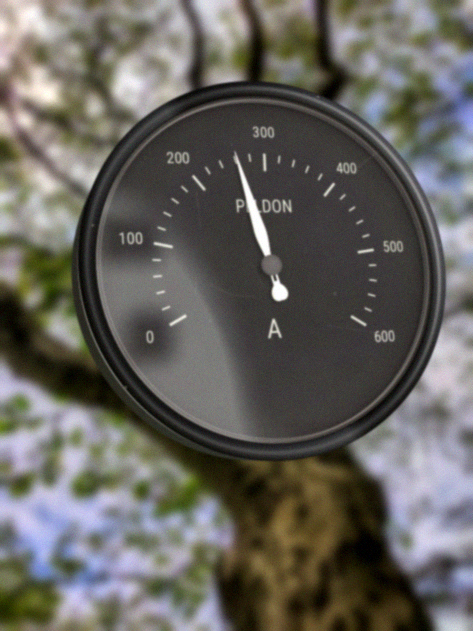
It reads {"value": 260, "unit": "A"}
